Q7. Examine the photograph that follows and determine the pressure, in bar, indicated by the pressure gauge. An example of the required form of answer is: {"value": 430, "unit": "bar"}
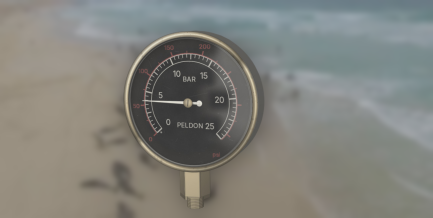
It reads {"value": 4, "unit": "bar"}
